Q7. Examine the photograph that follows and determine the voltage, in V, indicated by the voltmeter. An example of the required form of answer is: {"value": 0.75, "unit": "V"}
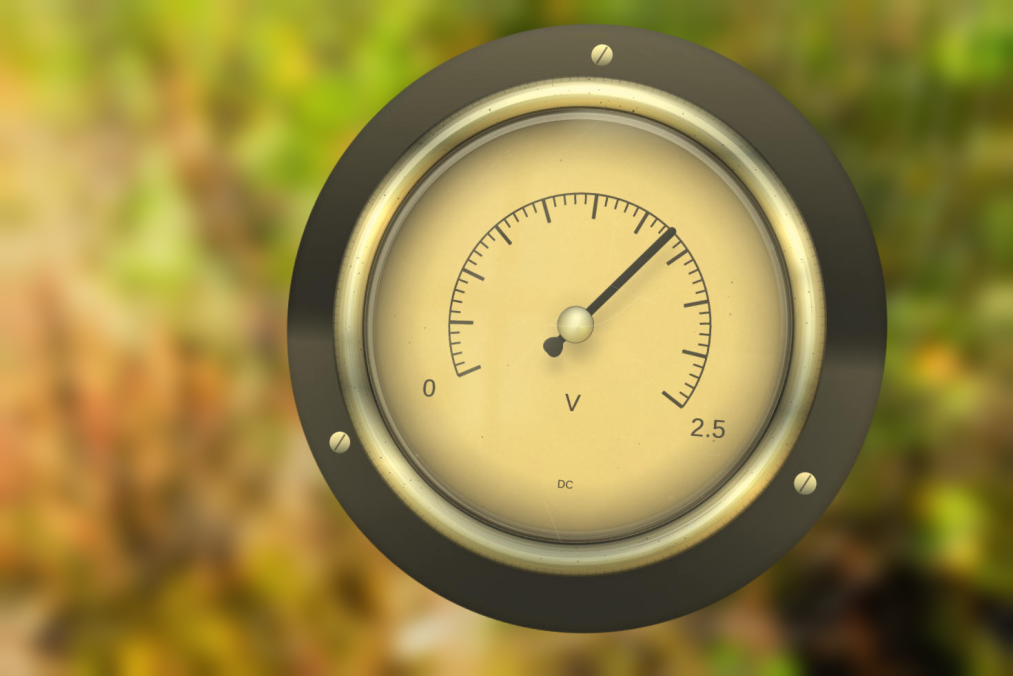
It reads {"value": 1.65, "unit": "V"}
